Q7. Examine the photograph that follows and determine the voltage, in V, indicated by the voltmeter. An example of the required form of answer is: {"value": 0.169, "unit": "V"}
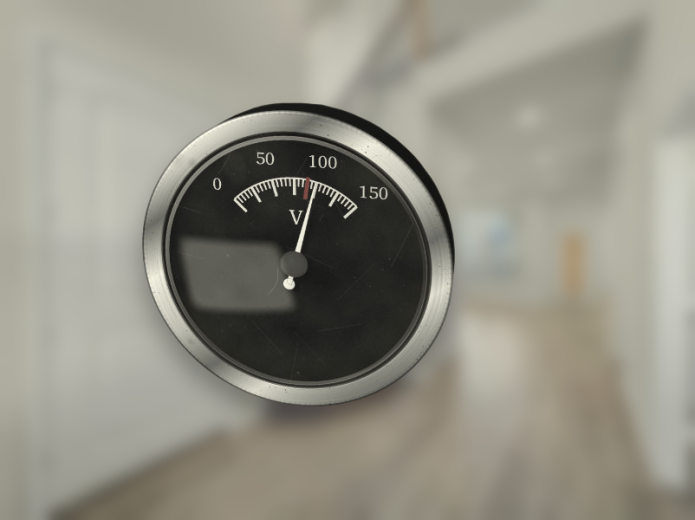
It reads {"value": 100, "unit": "V"}
